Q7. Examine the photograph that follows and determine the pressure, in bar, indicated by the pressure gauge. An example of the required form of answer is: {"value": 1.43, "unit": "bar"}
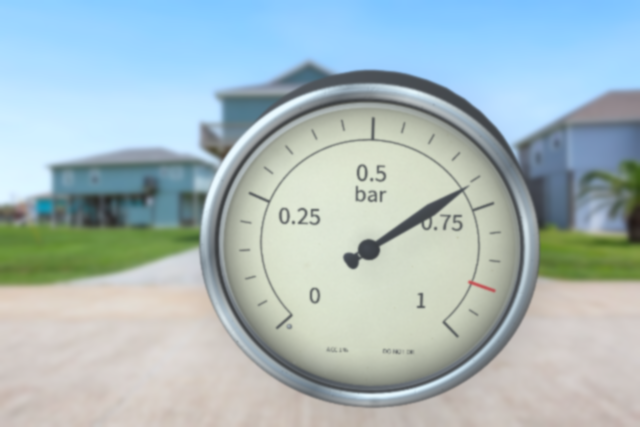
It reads {"value": 0.7, "unit": "bar"}
